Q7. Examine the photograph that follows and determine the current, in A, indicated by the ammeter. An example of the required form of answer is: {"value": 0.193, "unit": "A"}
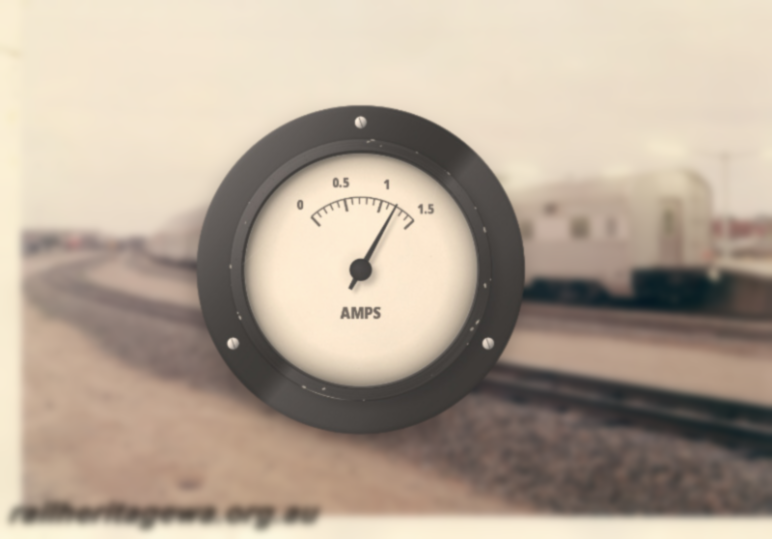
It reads {"value": 1.2, "unit": "A"}
